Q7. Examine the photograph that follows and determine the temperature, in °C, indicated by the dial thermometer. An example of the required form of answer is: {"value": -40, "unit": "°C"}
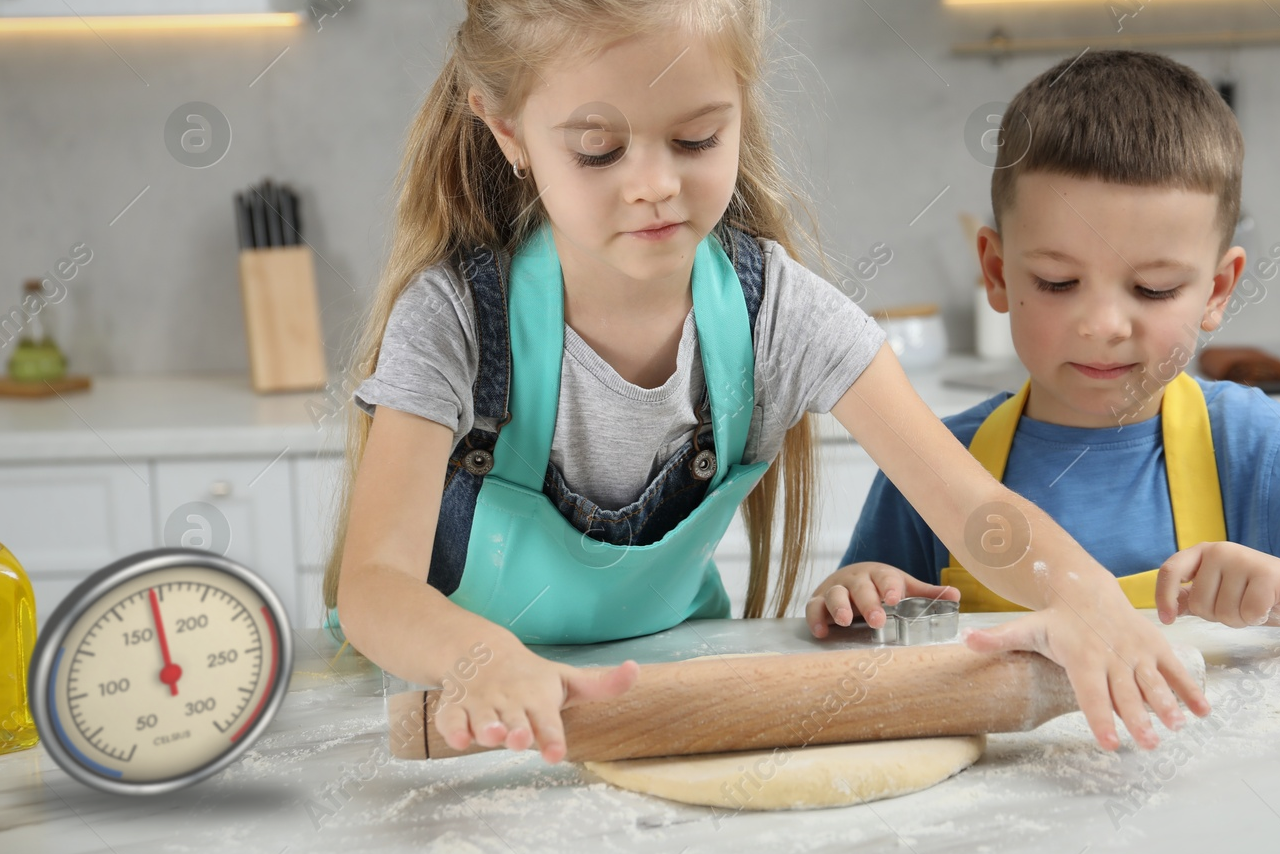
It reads {"value": 170, "unit": "°C"}
